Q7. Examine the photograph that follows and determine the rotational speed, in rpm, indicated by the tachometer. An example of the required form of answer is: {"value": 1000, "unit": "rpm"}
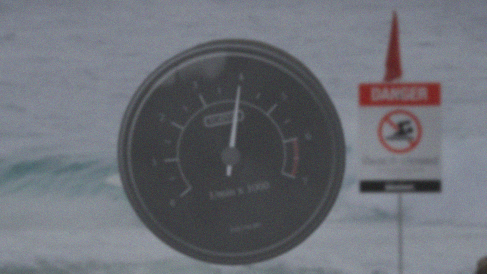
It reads {"value": 4000, "unit": "rpm"}
